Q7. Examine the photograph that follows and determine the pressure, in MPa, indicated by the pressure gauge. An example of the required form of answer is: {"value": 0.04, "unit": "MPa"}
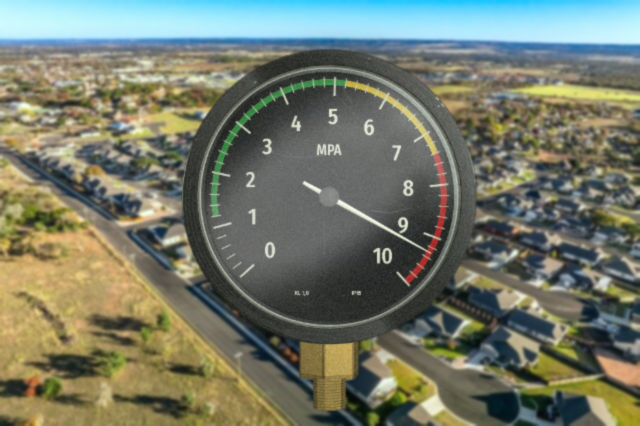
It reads {"value": 9.3, "unit": "MPa"}
